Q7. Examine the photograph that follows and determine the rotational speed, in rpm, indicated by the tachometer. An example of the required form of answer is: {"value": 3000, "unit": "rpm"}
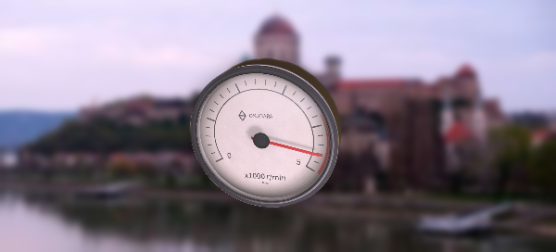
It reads {"value": 4600, "unit": "rpm"}
